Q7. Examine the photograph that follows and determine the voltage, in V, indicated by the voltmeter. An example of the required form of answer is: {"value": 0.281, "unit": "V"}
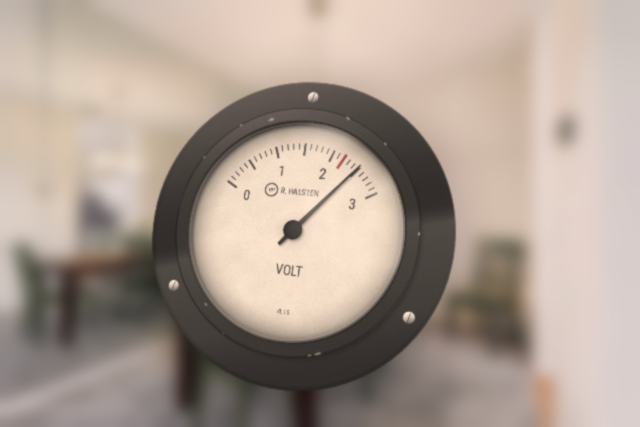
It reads {"value": 2.5, "unit": "V"}
